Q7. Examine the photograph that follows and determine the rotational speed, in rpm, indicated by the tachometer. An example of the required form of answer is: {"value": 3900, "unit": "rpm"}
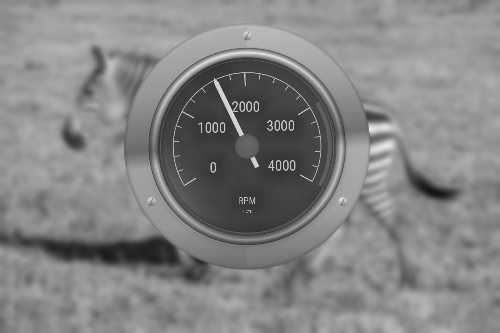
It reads {"value": 1600, "unit": "rpm"}
